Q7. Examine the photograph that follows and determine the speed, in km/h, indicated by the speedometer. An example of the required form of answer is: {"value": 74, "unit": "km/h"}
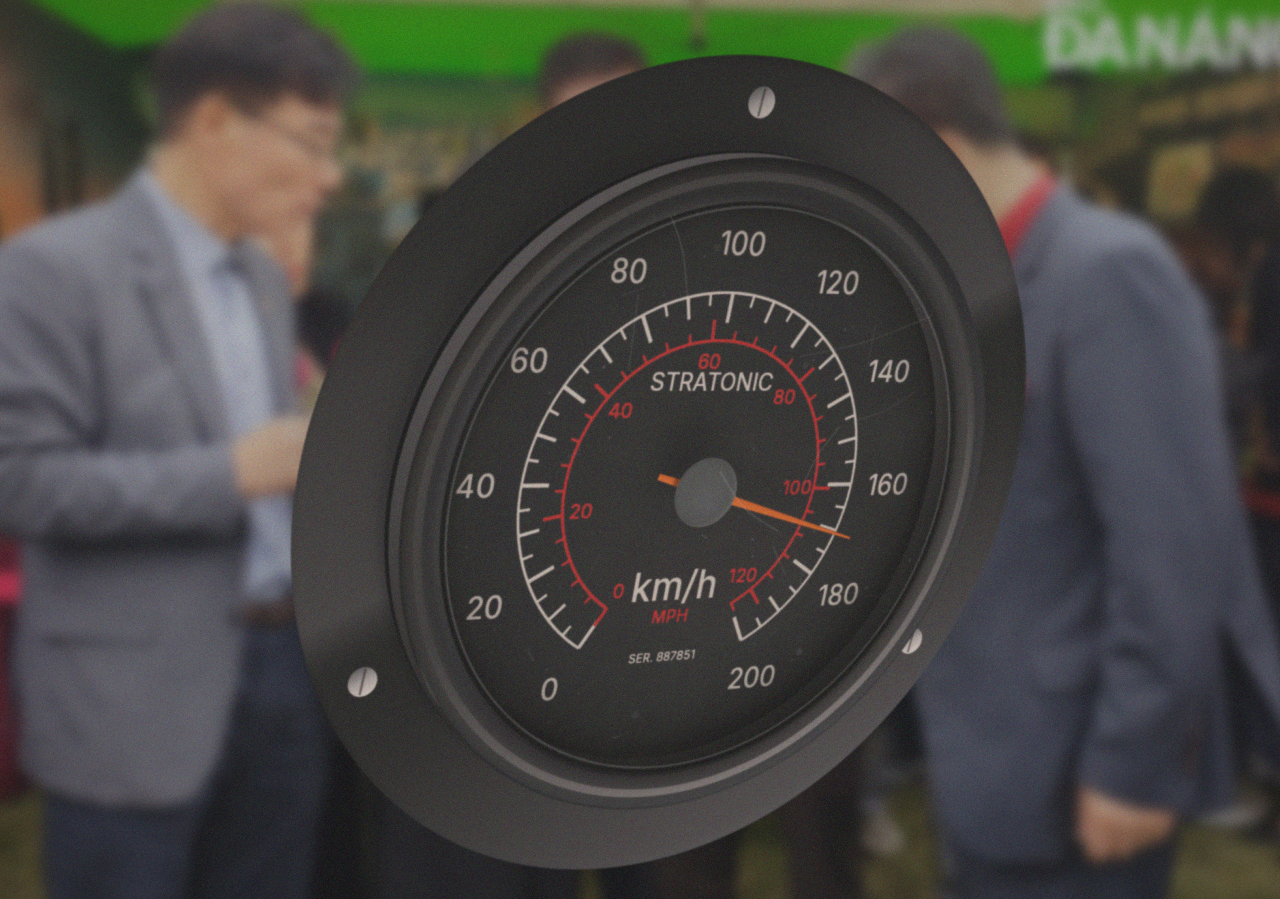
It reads {"value": 170, "unit": "km/h"}
